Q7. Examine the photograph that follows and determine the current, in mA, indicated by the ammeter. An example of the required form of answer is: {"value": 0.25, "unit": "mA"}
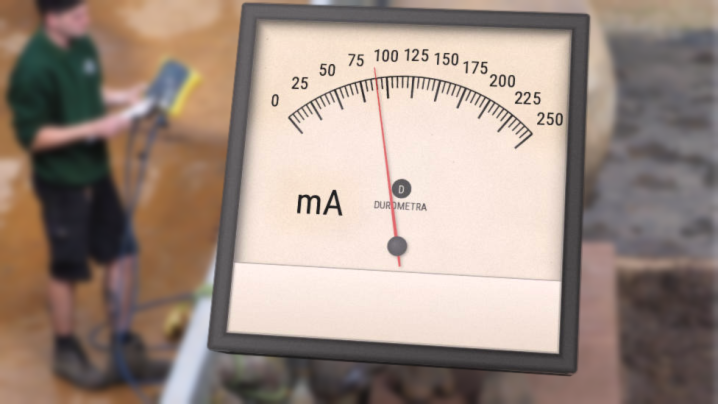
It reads {"value": 90, "unit": "mA"}
